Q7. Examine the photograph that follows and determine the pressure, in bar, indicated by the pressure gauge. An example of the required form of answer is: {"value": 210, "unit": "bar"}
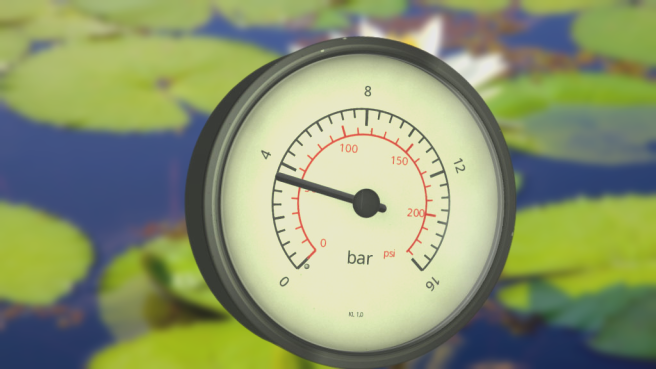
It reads {"value": 3.5, "unit": "bar"}
